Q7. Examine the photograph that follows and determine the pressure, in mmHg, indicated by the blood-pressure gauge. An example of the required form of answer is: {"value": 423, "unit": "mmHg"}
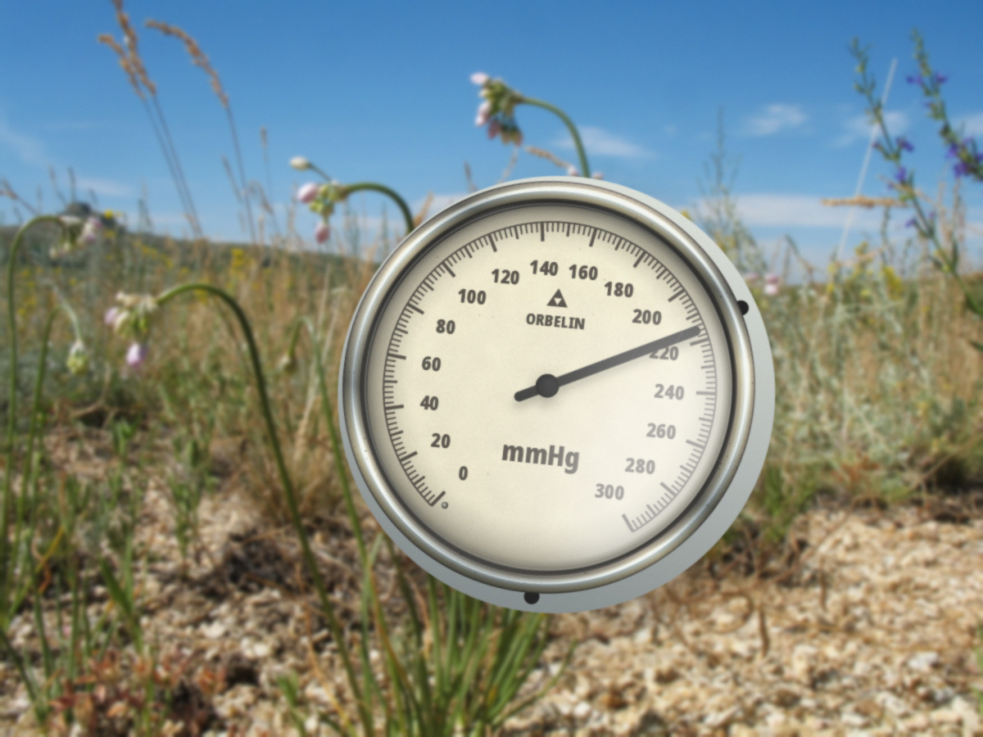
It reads {"value": 216, "unit": "mmHg"}
